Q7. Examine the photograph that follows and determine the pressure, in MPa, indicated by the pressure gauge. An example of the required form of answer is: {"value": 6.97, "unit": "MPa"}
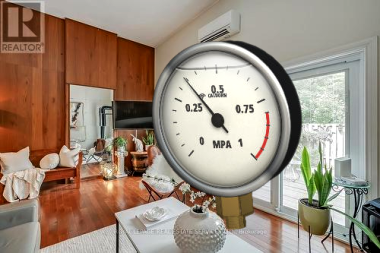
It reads {"value": 0.35, "unit": "MPa"}
